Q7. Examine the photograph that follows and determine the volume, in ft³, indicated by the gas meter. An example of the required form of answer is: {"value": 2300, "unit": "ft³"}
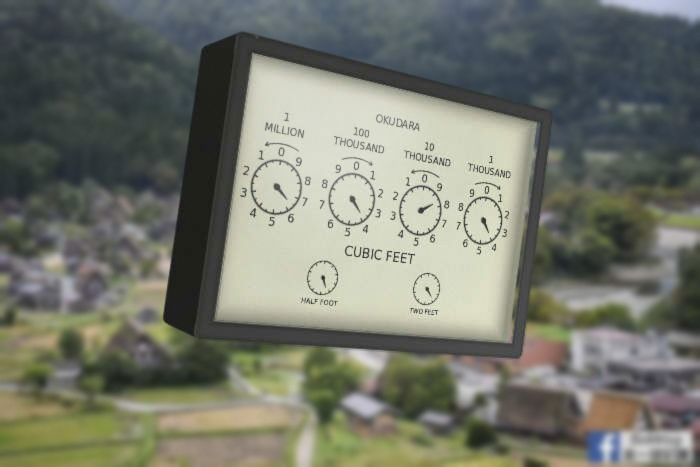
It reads {"value": 638400, "unit": "ft³"}
